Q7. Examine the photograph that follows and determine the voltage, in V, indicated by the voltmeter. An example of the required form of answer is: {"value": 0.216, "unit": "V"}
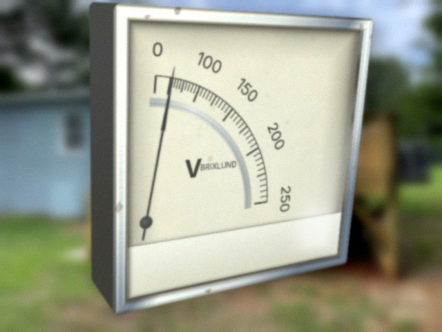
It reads {"value": 50, "unit": "V"}
